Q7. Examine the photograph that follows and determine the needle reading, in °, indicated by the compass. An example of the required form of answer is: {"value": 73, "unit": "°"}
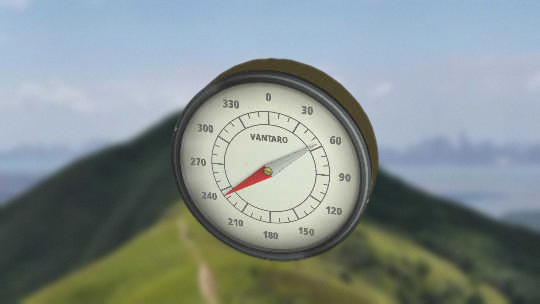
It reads {"value": 235, "unit": "°"}
